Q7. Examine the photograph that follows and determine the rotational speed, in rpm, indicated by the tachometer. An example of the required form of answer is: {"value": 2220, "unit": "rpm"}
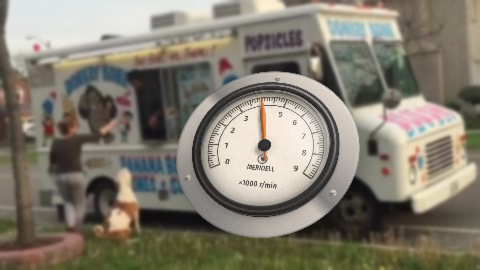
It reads {"value": 4000, "unit": "rpm"}
